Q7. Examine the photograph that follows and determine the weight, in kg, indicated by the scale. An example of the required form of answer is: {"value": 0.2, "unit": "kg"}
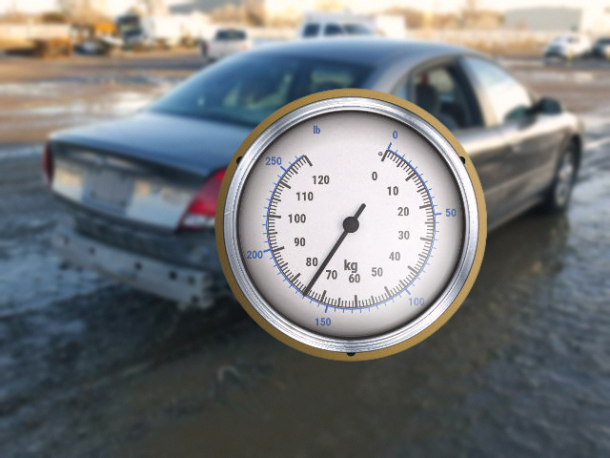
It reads {"value": 75, "unit": "kg"}
